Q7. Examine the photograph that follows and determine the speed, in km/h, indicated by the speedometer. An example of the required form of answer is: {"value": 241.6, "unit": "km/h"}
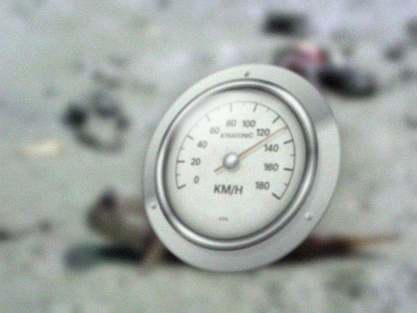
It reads {"value": 130, "unit": "km/h"}
